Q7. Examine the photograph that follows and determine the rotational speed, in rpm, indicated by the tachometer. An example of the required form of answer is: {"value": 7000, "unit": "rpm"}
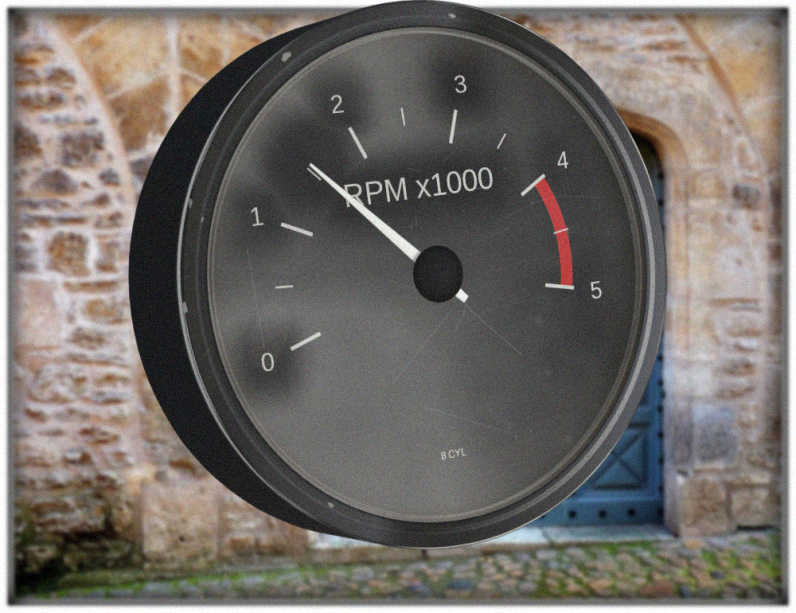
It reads {"value": 1500, "unit": "rpm"}
